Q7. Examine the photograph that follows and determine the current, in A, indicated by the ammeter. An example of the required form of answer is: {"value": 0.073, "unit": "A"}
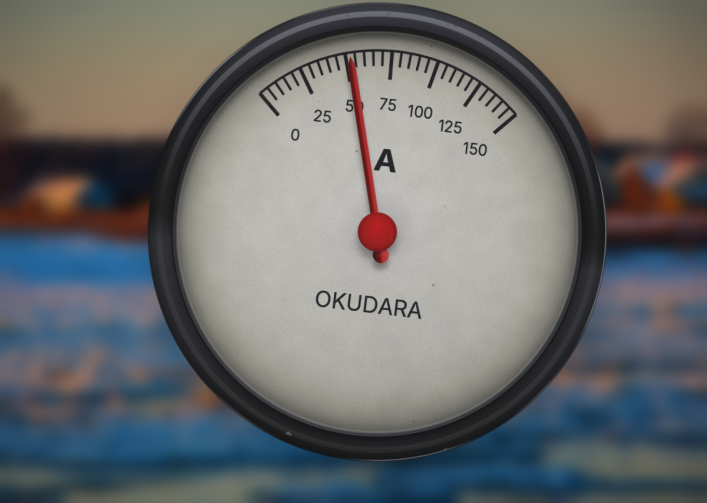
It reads {"value": 52.5, "unit": "A"}
